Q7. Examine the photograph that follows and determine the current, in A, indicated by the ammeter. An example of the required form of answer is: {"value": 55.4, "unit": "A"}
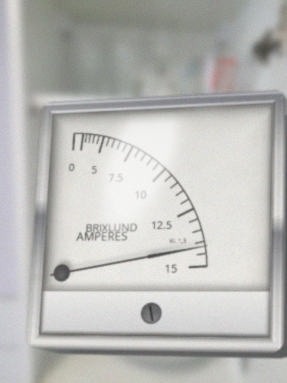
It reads {"value": 14.25, "unit": "A"}
